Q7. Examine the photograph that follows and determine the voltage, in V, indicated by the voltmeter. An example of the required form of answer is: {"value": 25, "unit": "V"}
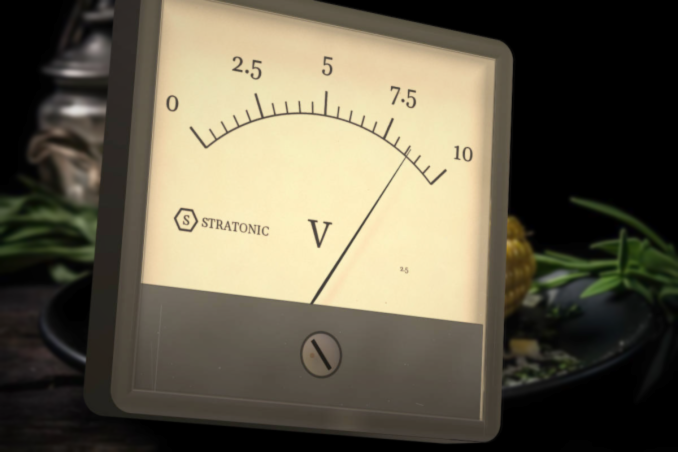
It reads {"value": 8.5, "unit": "V"}
